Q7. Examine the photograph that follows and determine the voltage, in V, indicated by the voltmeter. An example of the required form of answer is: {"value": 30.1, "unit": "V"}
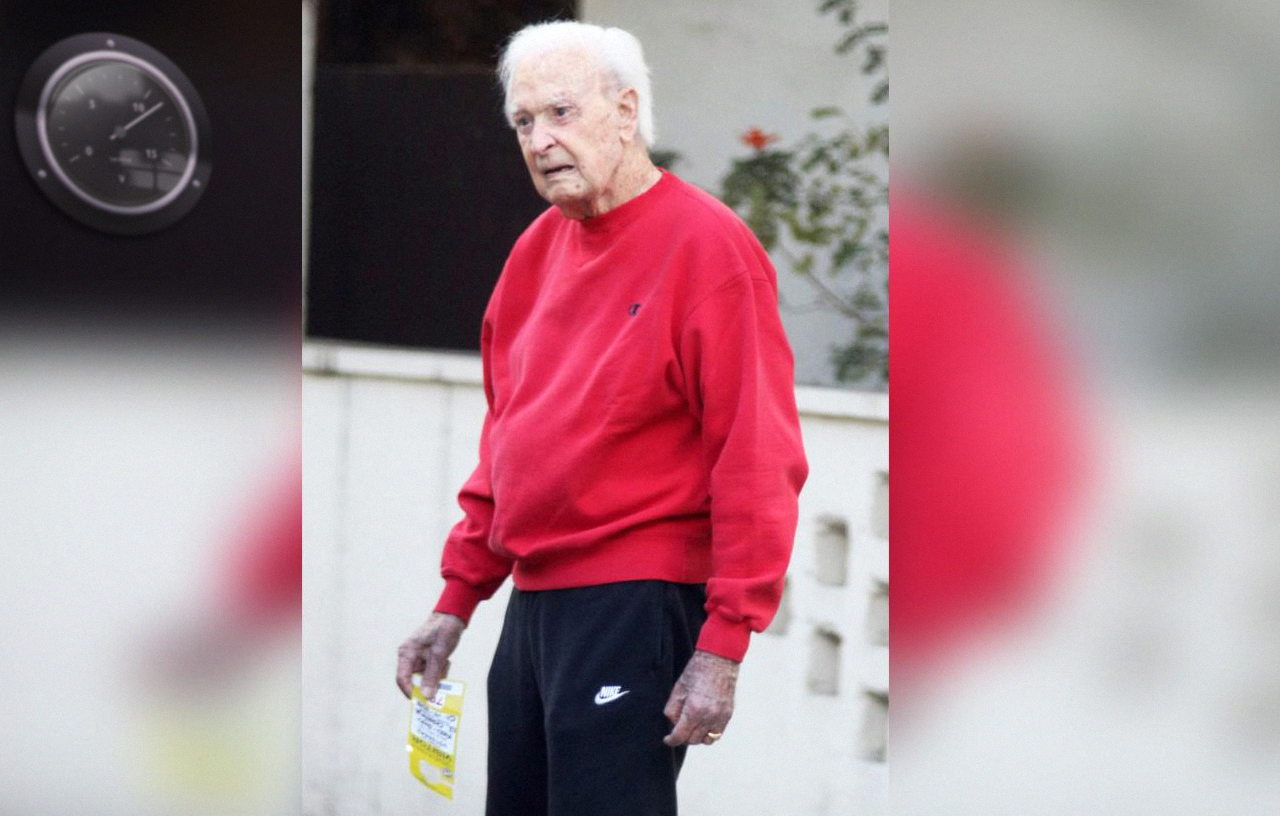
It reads {"value": 11, "unit": "V"}
